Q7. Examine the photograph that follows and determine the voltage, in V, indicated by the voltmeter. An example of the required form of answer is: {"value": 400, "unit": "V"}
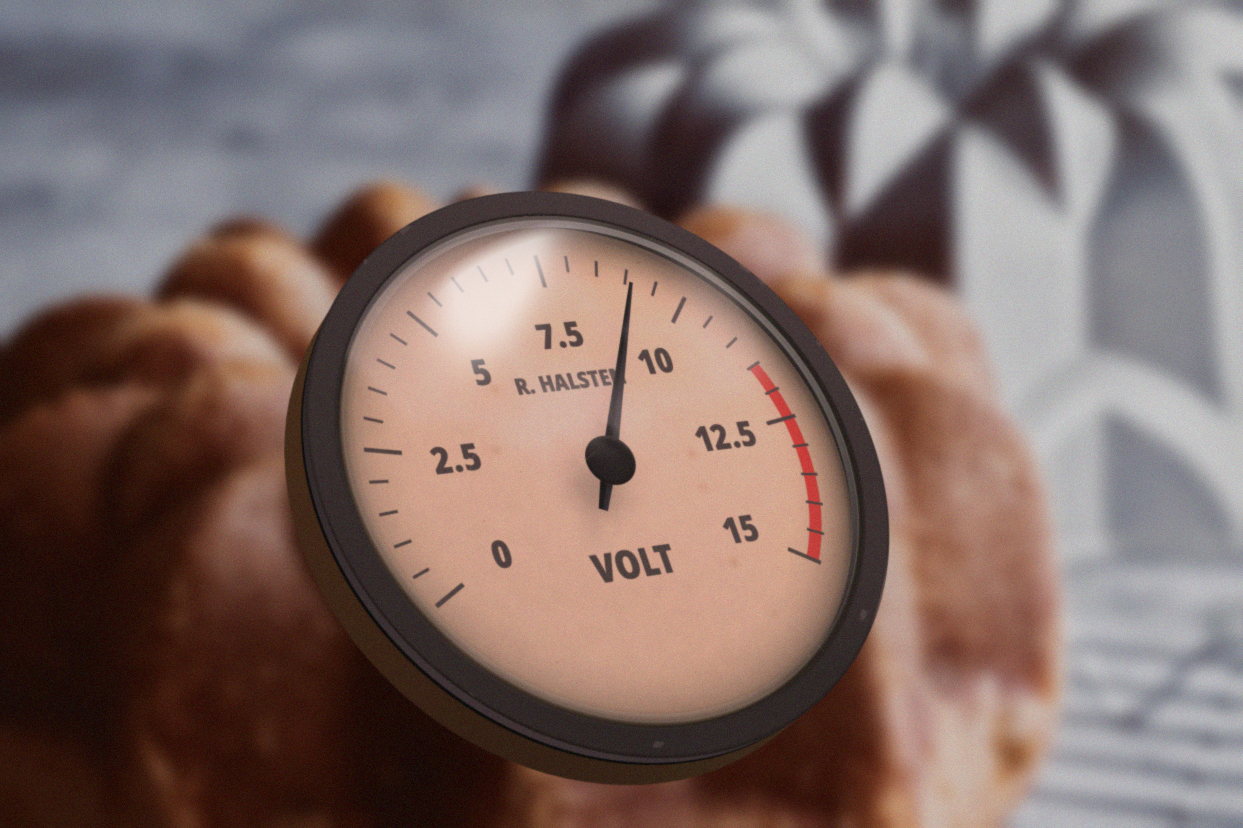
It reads {"value": 9, "unit": "V"}
